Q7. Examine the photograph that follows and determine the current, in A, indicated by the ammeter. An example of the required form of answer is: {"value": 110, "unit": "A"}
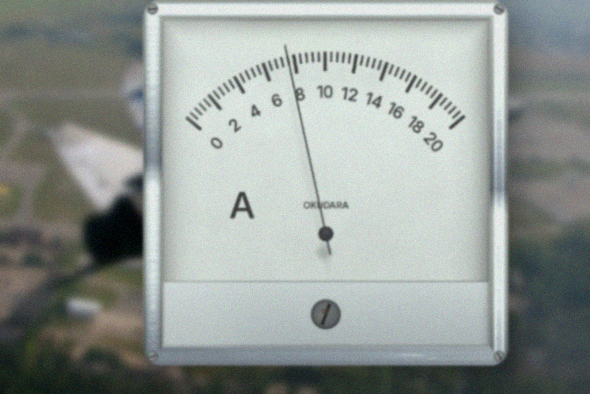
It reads {"value": 7.6, "unit": "A"}
